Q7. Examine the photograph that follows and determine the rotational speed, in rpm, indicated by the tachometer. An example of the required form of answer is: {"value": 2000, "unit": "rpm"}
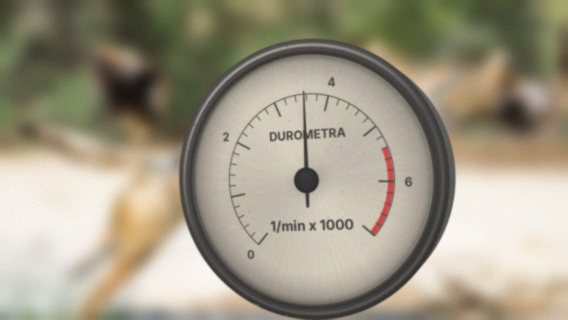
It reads {"value": 3600, "unit": "rpm"}
